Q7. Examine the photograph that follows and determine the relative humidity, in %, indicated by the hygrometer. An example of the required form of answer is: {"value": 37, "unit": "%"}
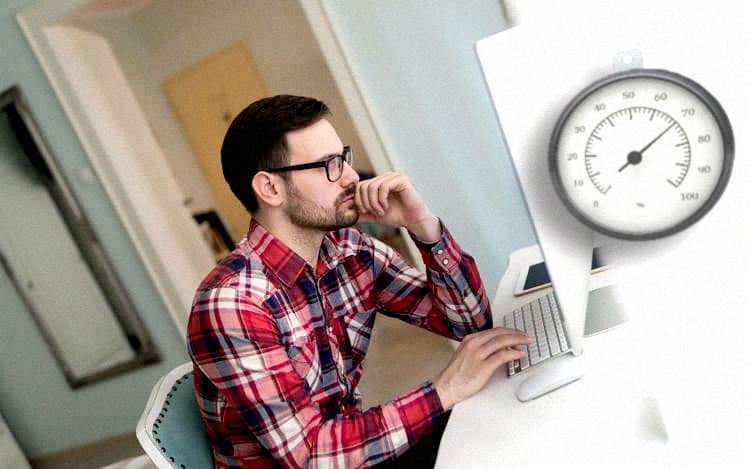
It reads {"value": 70, "unit": "%"}
